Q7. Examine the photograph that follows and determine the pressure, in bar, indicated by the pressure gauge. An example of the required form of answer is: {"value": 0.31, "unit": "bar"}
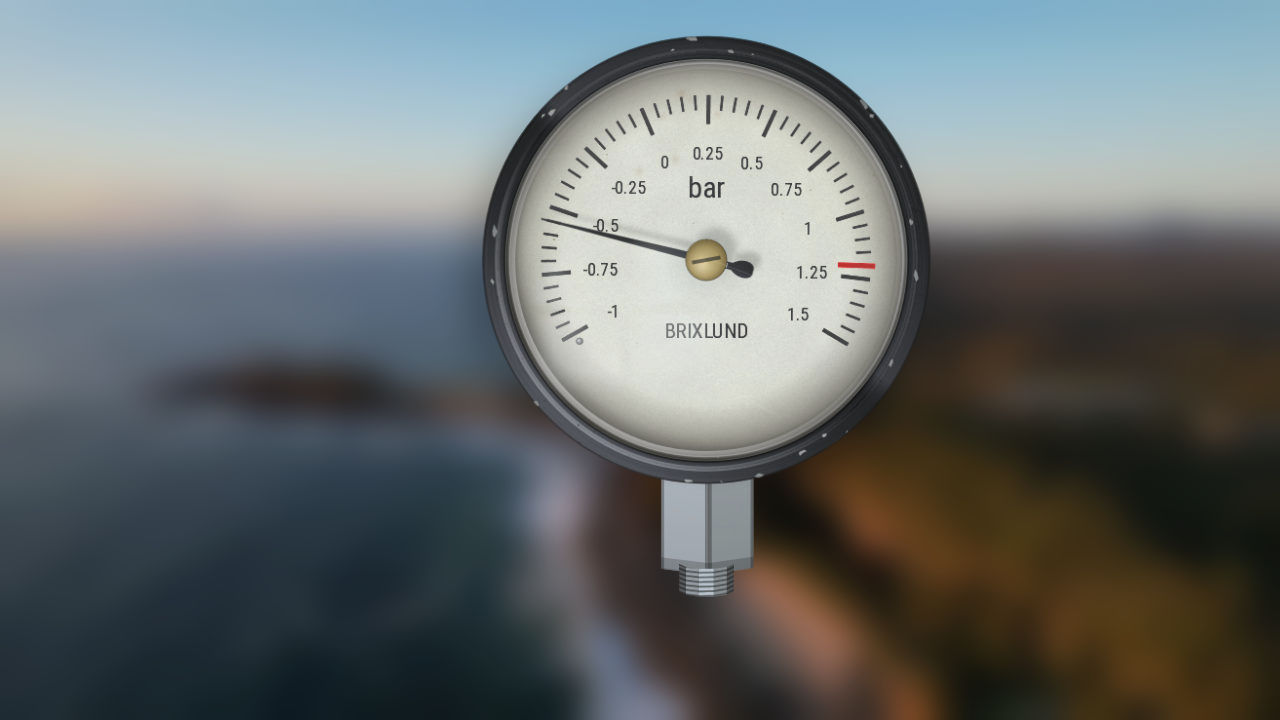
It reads {"value": -0.55, "unit": "bar"}
